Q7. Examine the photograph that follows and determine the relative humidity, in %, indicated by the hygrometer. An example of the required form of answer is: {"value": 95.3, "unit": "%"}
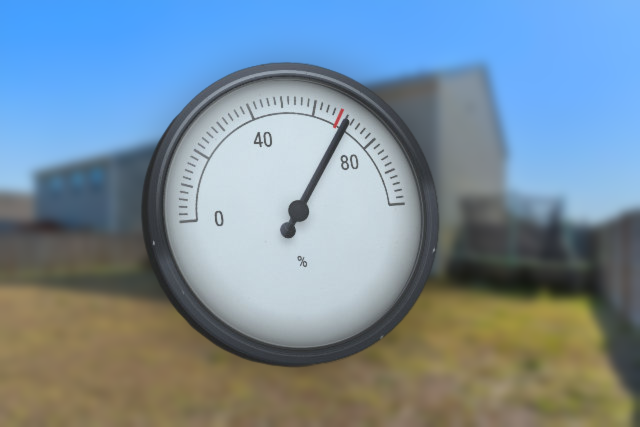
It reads {"value": 70, "unit": "%"}
